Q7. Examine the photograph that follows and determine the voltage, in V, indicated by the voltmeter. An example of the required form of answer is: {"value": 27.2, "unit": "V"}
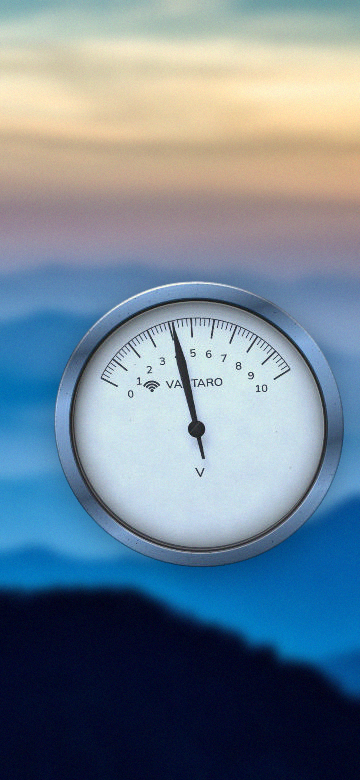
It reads {"value": 4.2, "unit": "V"}
